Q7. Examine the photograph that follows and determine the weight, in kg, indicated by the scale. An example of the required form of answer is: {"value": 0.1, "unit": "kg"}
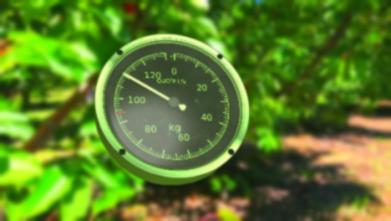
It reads {"value": 110, "unit": "kg"}
